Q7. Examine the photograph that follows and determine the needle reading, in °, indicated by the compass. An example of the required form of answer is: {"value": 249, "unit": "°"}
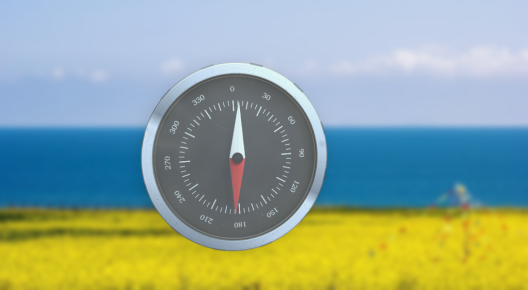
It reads {"value": 185, "unit": "°"}
